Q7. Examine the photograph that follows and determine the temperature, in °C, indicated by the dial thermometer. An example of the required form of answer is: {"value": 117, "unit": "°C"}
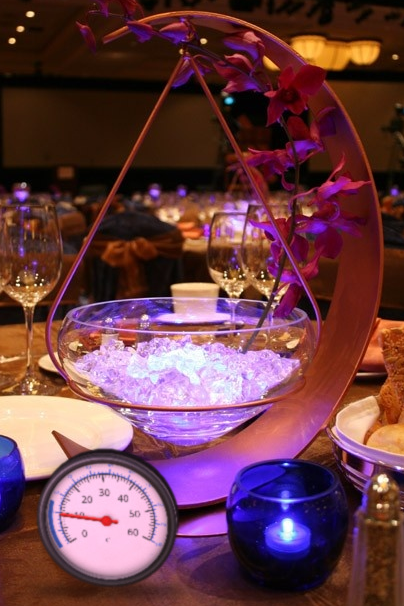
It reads {"value": 10, "unit": "°C"}
